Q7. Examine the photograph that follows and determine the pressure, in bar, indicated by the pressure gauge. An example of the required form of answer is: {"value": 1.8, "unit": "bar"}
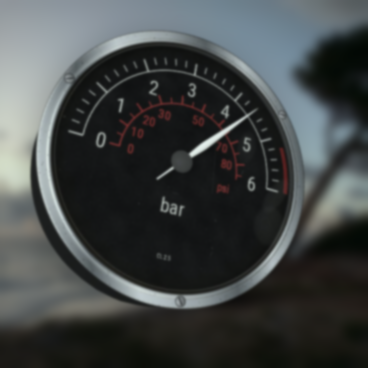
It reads {"value": 4.4, "unit": "bar"}
